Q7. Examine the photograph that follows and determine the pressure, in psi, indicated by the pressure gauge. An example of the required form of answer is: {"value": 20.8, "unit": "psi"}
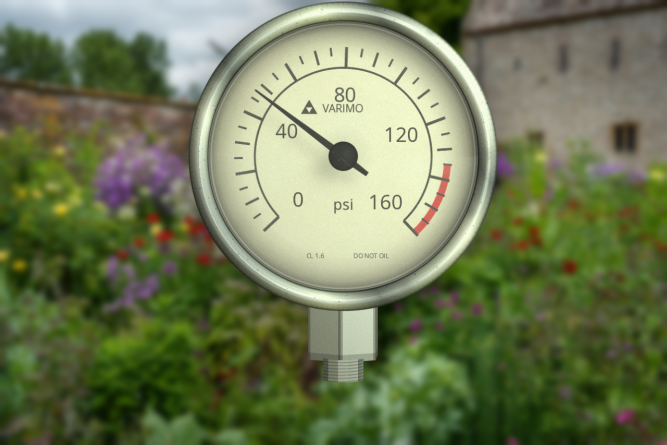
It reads {"value": 47.5, "unit": "psi"}
